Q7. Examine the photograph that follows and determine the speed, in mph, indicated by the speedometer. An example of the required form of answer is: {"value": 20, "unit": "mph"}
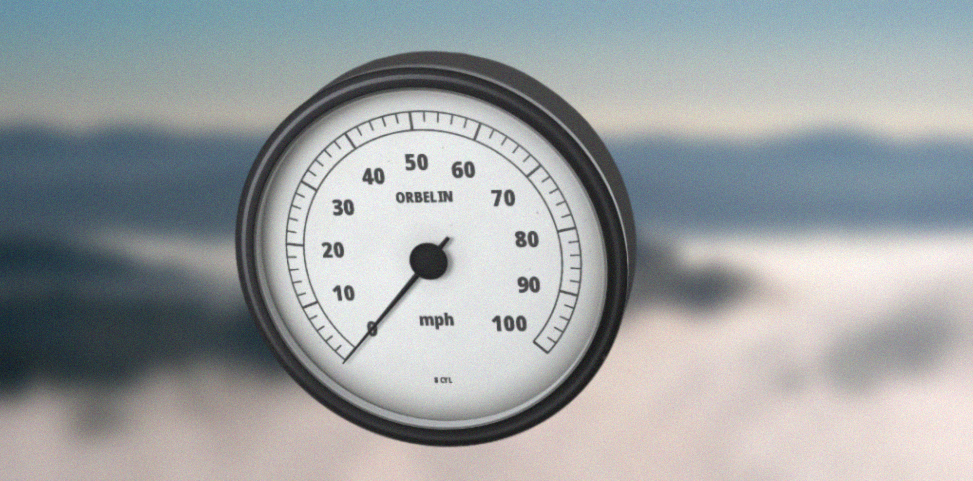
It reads {"value": 0, "unit": "mph"}
